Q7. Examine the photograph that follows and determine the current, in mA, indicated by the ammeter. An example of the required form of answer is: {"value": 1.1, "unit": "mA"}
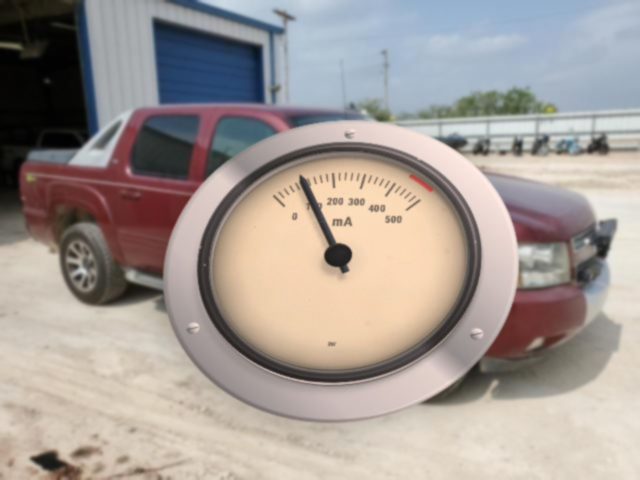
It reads {"value": 100, "unit": "mA"}
